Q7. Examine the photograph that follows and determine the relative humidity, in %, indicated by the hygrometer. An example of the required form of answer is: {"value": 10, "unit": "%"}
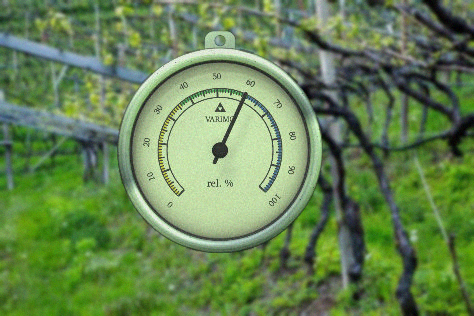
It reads {"value": 60, "unit": "%"}
